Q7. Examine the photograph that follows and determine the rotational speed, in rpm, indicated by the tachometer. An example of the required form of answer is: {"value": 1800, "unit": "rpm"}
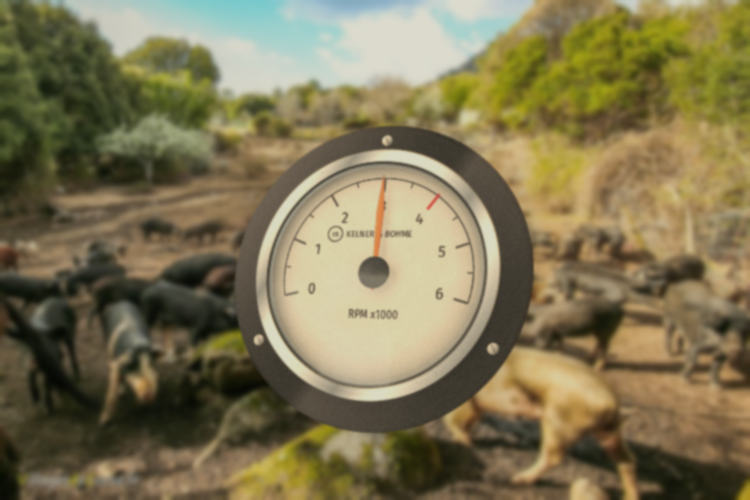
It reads {"value": 3000, "unit": "rpm"}
